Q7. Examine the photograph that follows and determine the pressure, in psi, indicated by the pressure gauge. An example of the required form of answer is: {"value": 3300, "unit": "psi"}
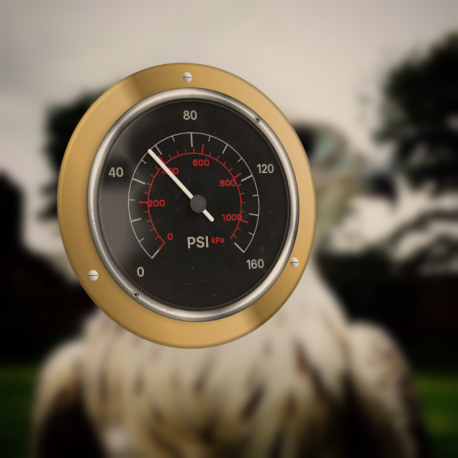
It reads {"value": 55, "unit": "psi"}
